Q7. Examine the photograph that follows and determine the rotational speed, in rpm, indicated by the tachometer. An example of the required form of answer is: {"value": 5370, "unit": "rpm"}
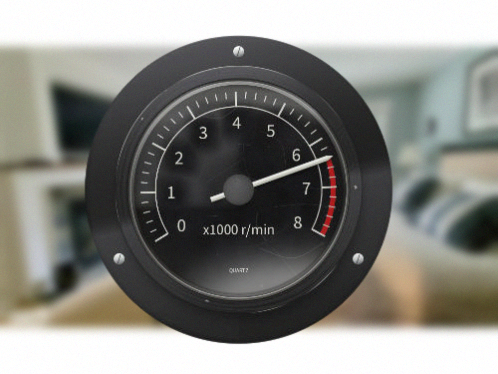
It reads {"value": 6400, "unit": "rpm"}
